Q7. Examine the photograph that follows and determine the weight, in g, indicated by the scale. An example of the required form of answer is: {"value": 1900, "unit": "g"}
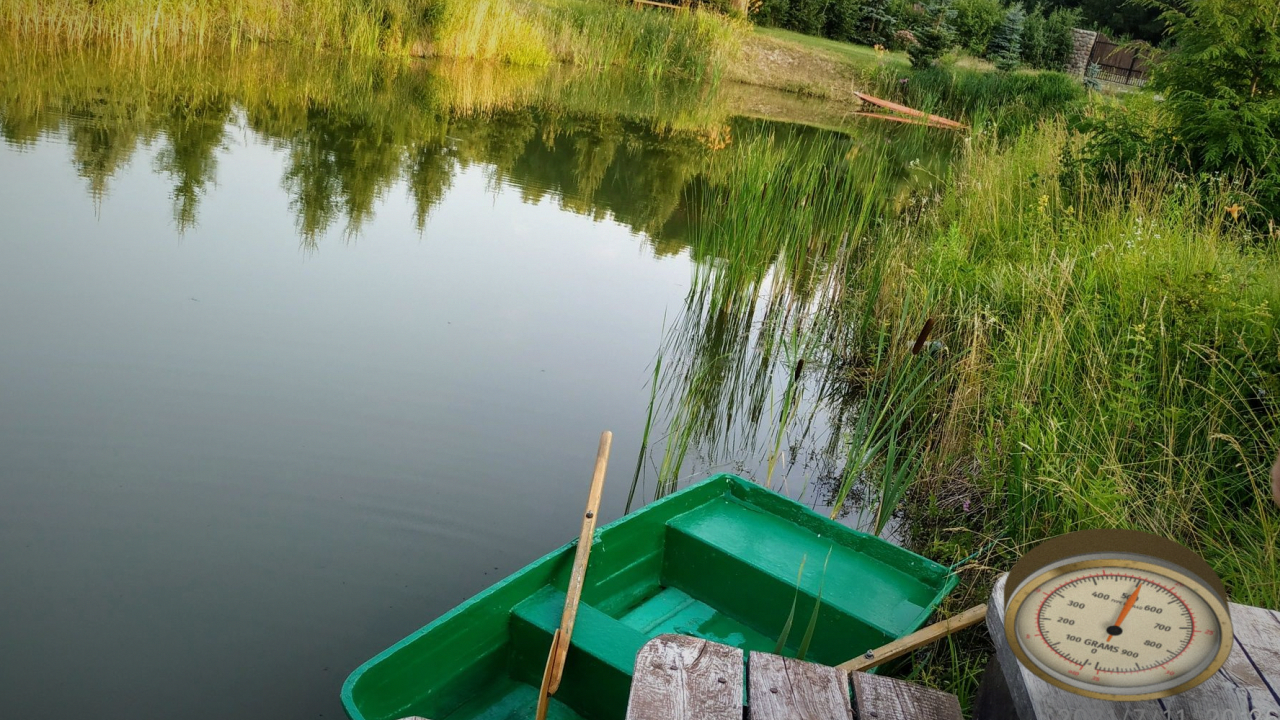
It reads {"value": 500, "unit": "g"}
